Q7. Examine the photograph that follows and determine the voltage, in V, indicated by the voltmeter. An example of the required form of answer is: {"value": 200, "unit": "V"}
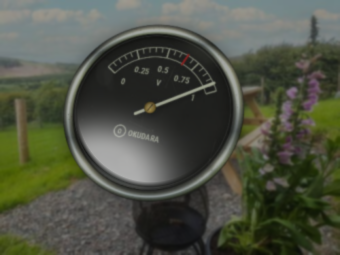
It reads {"value": 0.95, "unit": "V"}
